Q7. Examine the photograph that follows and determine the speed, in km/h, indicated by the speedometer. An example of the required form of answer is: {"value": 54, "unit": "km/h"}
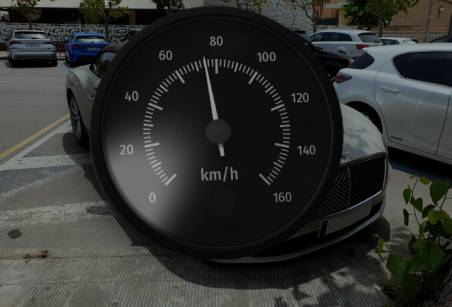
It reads {"value": 74, "unit": "km/h"}
